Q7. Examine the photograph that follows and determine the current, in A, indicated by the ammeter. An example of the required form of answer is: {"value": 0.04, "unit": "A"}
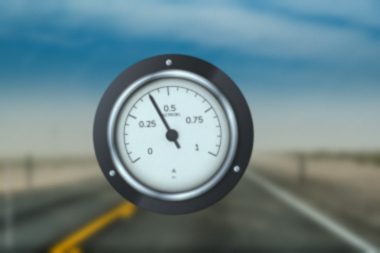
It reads {"value": 0.4, "unit": "A"}
